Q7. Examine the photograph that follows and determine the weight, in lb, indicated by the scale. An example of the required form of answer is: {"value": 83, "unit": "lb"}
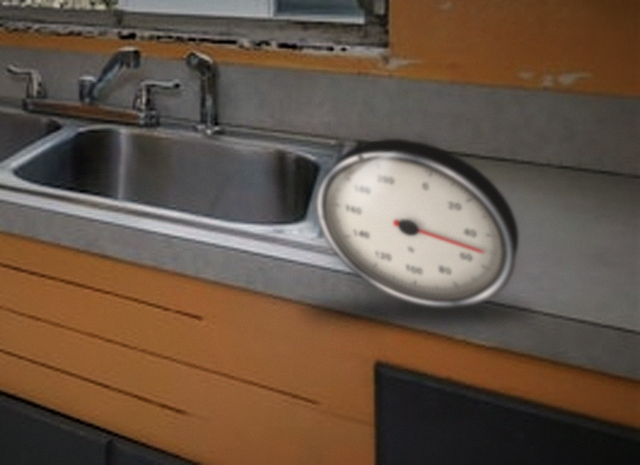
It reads {"value": 50, "unit": "lb"}
